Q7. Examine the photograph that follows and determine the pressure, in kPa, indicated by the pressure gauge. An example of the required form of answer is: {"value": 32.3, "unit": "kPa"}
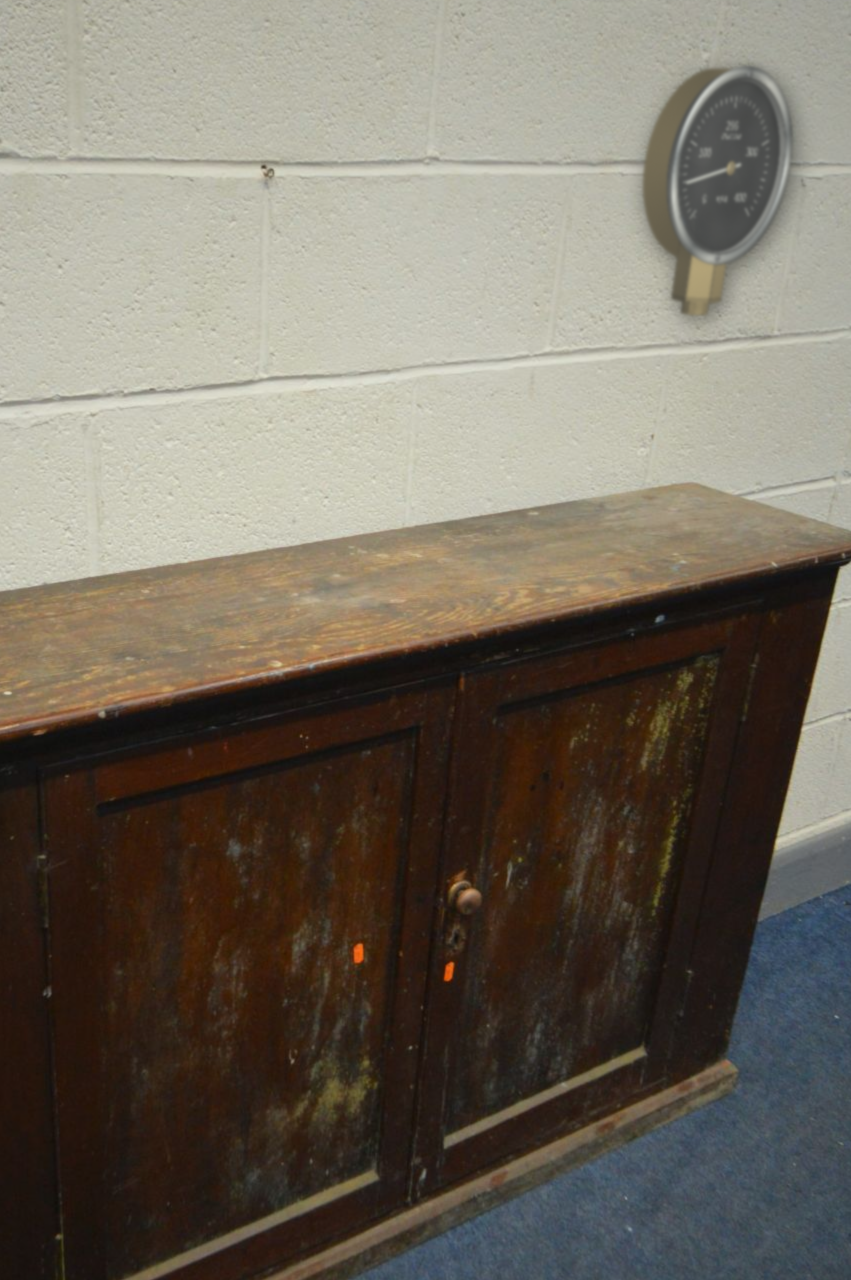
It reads {"value": 50, "unit": "kPa"}
